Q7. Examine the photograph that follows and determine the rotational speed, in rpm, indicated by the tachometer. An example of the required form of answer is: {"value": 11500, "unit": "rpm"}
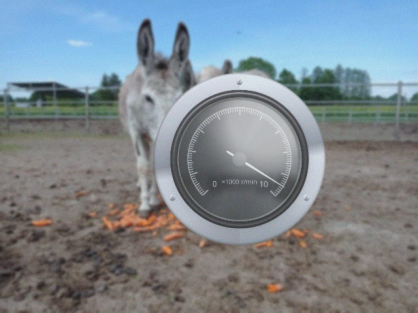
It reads {"value": 9500, "unit": "rpm"}
